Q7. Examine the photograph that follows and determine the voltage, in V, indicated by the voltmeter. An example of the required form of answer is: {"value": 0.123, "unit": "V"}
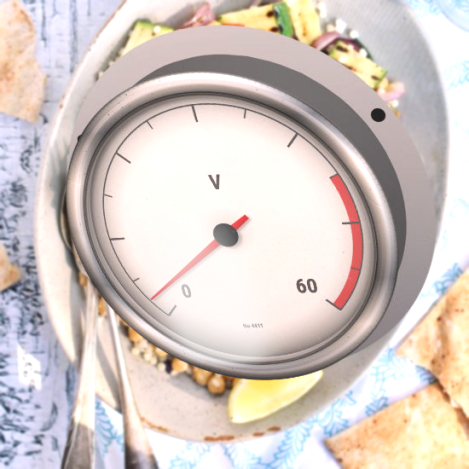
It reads {"value": 2.5, "unit": "V"}
